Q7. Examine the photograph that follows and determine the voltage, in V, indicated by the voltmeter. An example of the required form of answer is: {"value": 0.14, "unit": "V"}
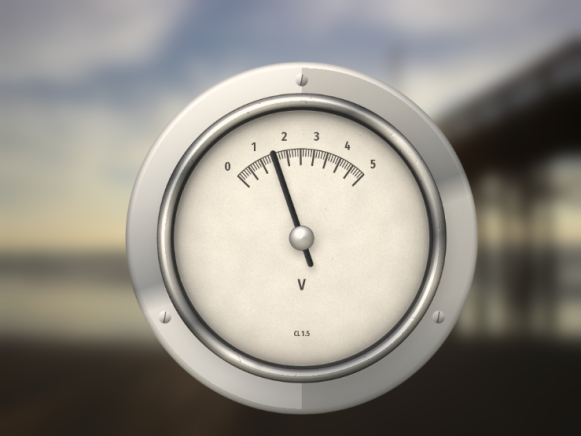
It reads {"value": 1.5, "unit": "V"}
